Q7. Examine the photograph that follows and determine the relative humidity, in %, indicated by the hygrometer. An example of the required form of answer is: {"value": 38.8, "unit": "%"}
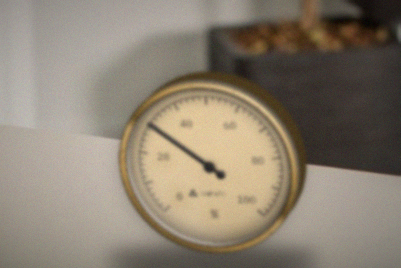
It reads {"value": 30, "unit": "%"}
